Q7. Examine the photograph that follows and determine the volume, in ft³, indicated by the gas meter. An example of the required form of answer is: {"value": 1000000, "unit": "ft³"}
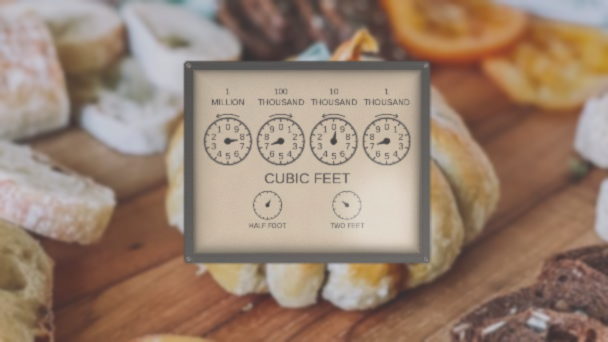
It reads {"value": 769700, "unit": "ft³"}
